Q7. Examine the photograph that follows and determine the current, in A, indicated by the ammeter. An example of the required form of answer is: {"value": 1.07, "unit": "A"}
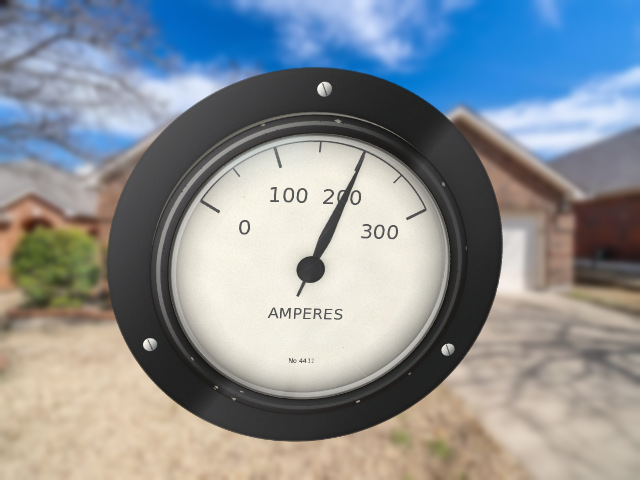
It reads {"value": 200, "unit": "A"}
